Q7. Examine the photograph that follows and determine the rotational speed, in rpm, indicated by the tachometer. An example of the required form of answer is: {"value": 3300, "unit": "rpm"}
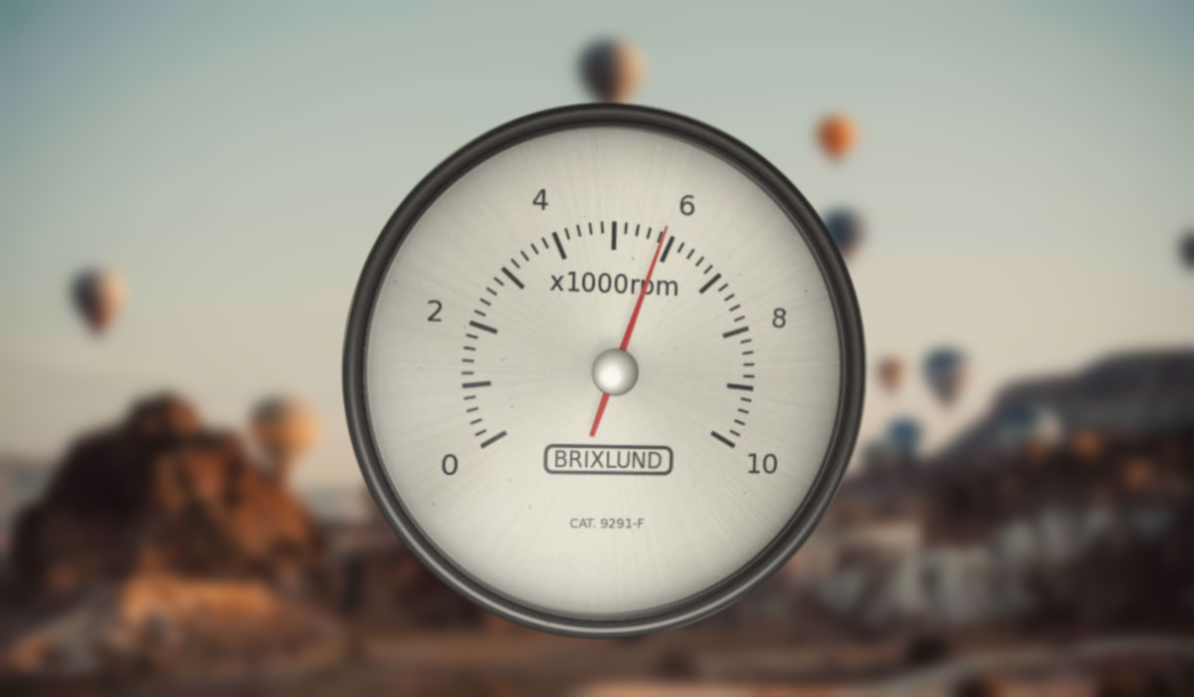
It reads {"value": 5800, "unit": "rpm"}
